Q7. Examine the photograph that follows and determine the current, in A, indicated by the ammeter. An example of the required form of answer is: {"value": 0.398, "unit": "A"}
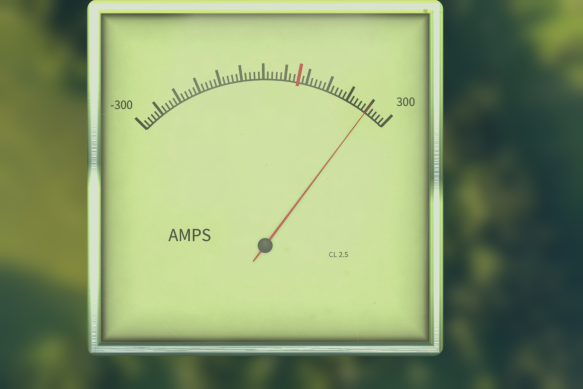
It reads {"value": 250, "unit": "A"}
